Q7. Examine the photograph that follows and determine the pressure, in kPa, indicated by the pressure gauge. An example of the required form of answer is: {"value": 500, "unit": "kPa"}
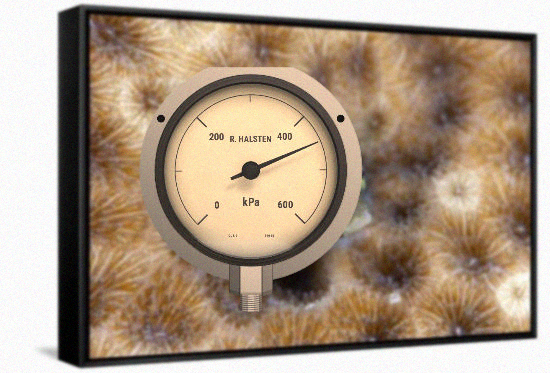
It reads {"value": 450, "unit": "kPa"}
